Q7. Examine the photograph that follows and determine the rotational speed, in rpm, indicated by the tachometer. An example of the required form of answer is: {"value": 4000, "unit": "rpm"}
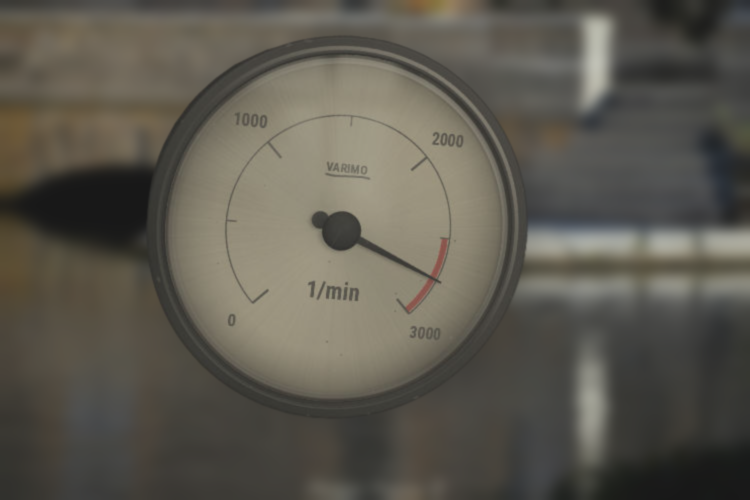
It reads {"value": 2750, "unit": "rpm"}
